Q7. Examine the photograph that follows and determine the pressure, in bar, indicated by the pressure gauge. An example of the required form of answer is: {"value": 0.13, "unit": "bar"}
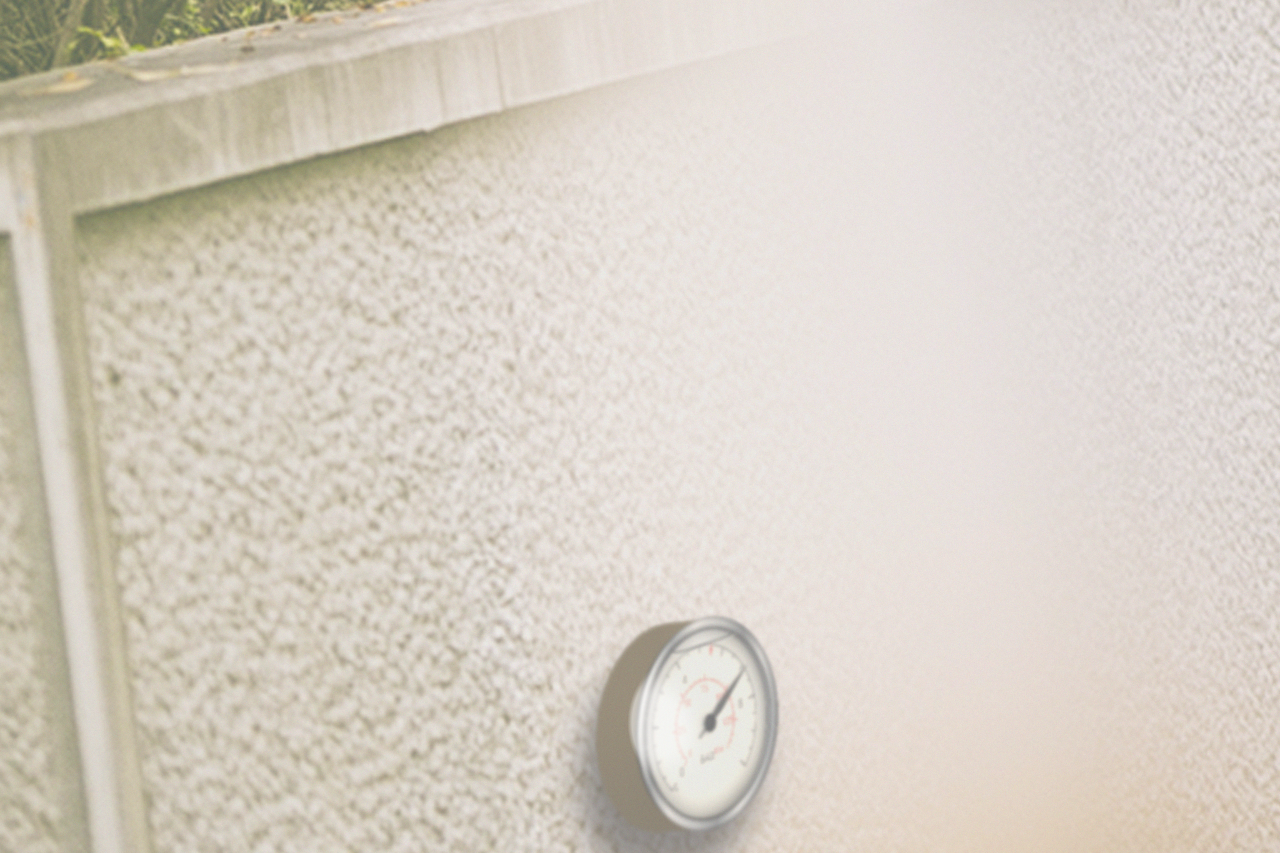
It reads {"value": 7, "unit": "bar"}
